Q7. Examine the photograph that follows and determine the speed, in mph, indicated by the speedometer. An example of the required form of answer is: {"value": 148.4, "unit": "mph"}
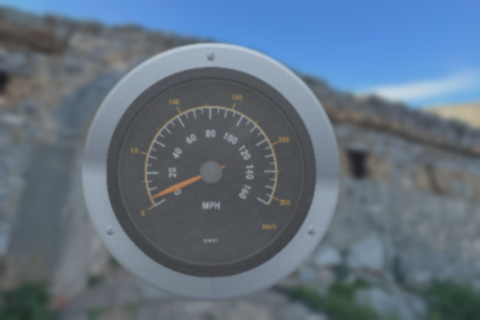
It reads {"value": 5, "unit": "mph"}
